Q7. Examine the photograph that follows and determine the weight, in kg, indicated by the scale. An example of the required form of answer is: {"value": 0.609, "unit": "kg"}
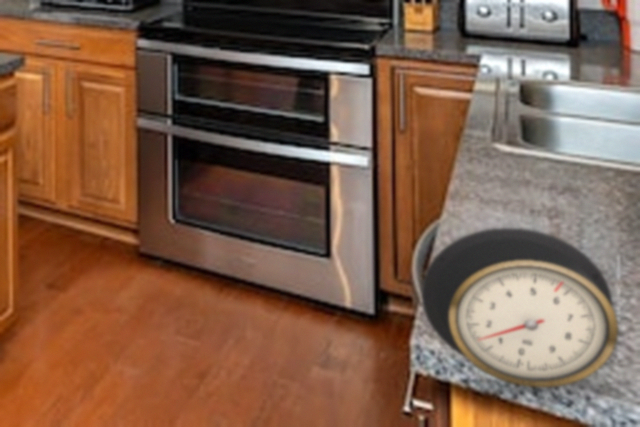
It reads {"value": 1.5, "unit": "kg"}
